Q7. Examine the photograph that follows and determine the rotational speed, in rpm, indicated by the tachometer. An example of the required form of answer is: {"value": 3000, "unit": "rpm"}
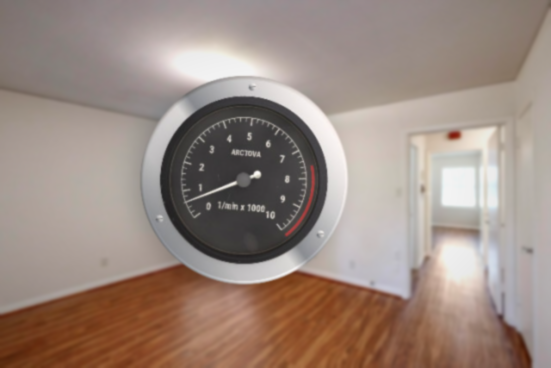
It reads {"value": 600, "unit": "rpm"}
